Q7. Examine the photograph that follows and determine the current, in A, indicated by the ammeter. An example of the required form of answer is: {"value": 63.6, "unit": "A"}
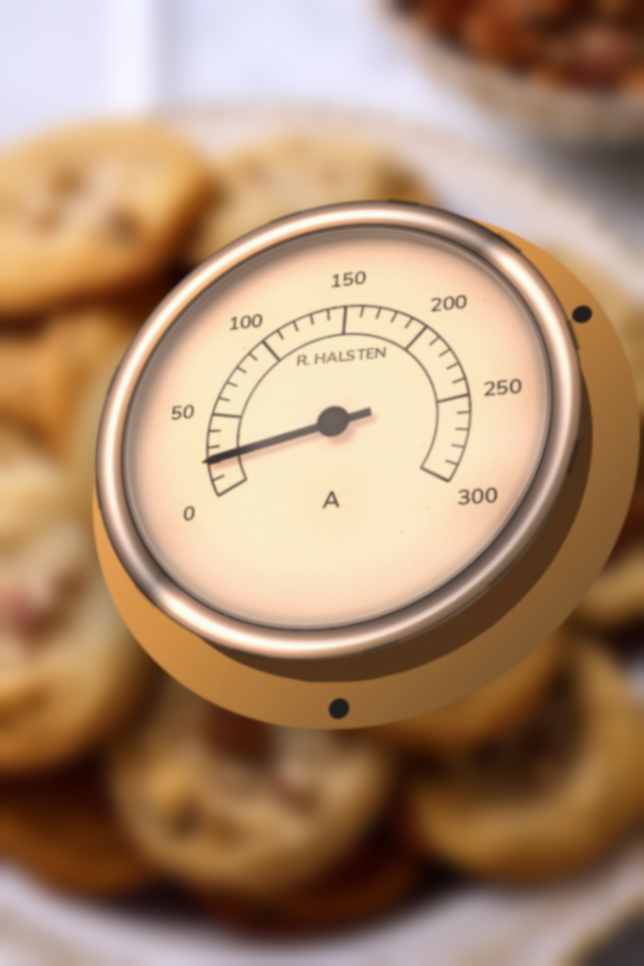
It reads {"value": 20, "unit": "A"}
